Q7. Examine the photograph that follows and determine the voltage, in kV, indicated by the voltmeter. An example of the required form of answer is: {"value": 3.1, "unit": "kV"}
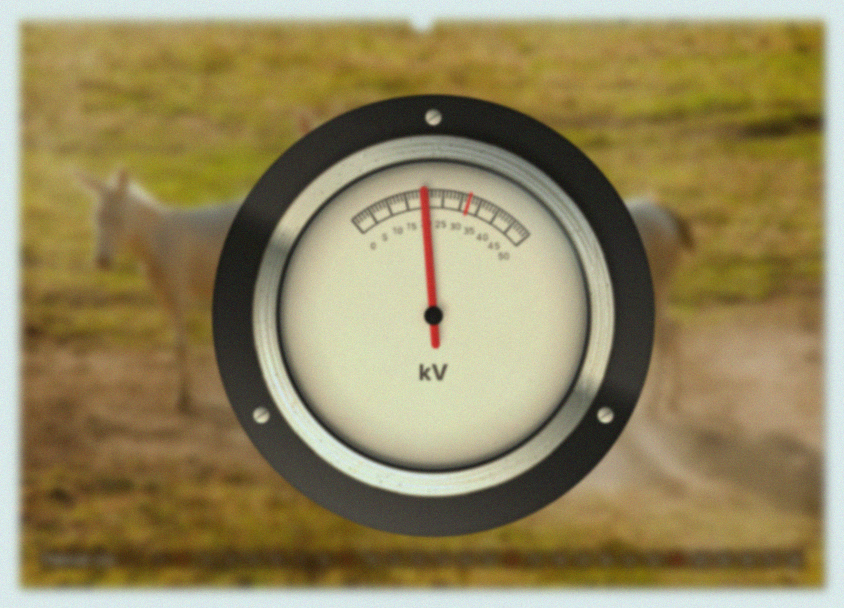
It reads {"value": 20, "unit": "kV"}
